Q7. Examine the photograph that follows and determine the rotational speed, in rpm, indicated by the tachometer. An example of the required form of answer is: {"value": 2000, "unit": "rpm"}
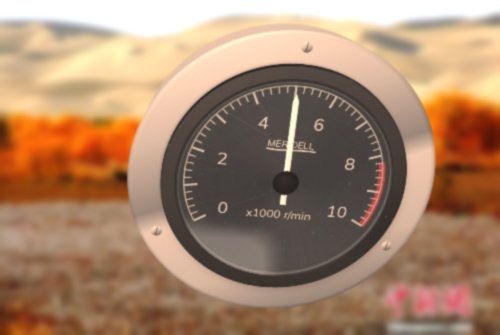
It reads {"value": 5000, "unit": "rpm"}
